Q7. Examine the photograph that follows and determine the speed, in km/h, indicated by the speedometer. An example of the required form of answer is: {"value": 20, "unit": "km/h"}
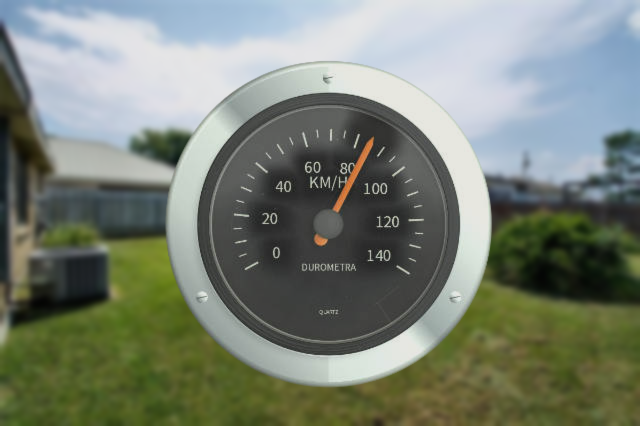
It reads {"value": 85, "unit": "km/h"}
